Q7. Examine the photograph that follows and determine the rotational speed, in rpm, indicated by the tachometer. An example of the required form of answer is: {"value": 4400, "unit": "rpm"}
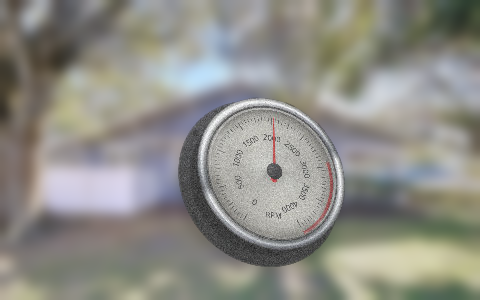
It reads {"value": 2000, "unit": "rpm"}
